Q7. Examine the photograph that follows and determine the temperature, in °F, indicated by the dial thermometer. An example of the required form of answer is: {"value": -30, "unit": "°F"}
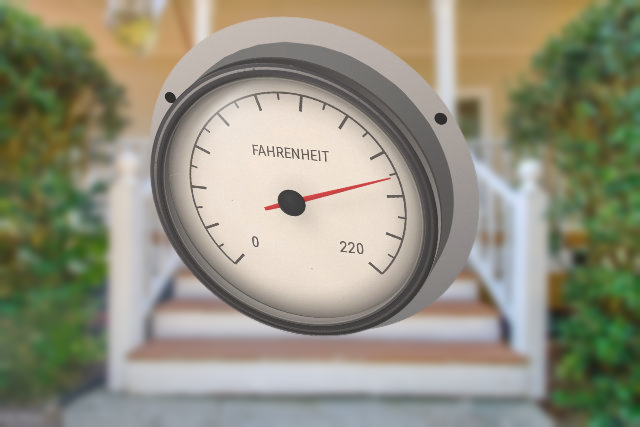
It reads {"value": 170, "unit": "°F"}
